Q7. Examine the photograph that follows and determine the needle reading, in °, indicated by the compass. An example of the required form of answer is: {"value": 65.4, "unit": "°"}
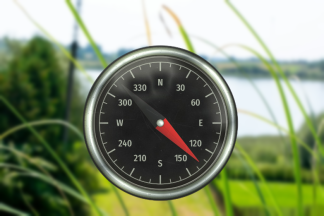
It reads {"value": 135, "unit": "°"}
